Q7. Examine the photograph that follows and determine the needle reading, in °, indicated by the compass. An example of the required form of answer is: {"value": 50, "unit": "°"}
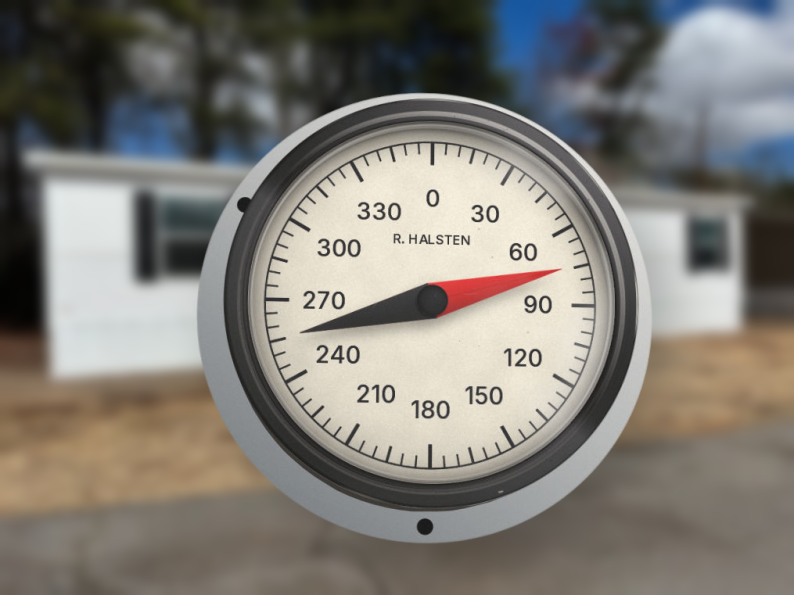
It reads {"value": 75, "unit": "°"}
